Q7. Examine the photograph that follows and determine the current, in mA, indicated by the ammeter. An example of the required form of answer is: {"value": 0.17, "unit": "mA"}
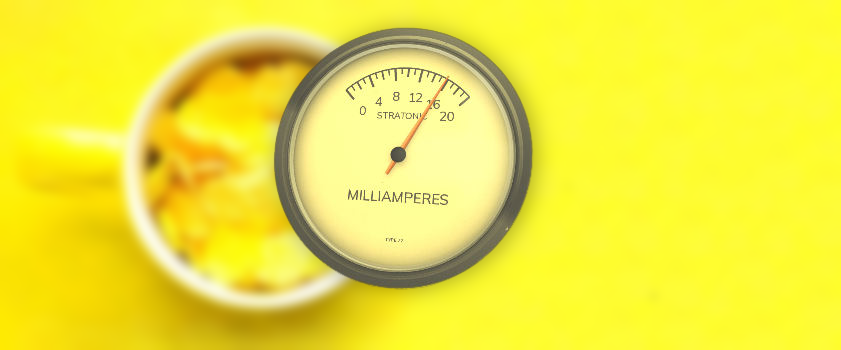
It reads {"value": 16, "unit": "mA"}
